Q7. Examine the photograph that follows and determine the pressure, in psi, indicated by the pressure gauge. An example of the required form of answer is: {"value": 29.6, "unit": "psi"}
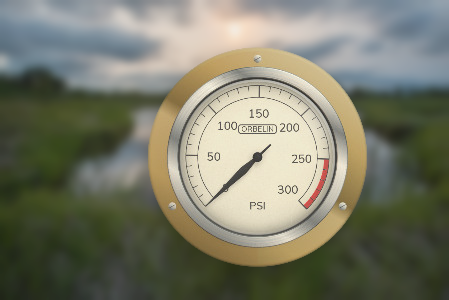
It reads {"value": 0, "unit": "psi"}
